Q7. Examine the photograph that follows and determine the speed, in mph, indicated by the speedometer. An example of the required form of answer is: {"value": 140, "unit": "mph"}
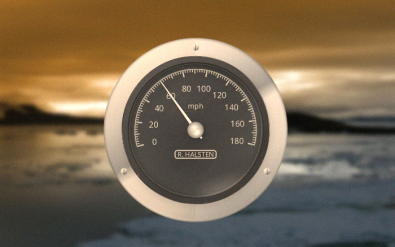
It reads {"value": 60, "unit": "mph"}
